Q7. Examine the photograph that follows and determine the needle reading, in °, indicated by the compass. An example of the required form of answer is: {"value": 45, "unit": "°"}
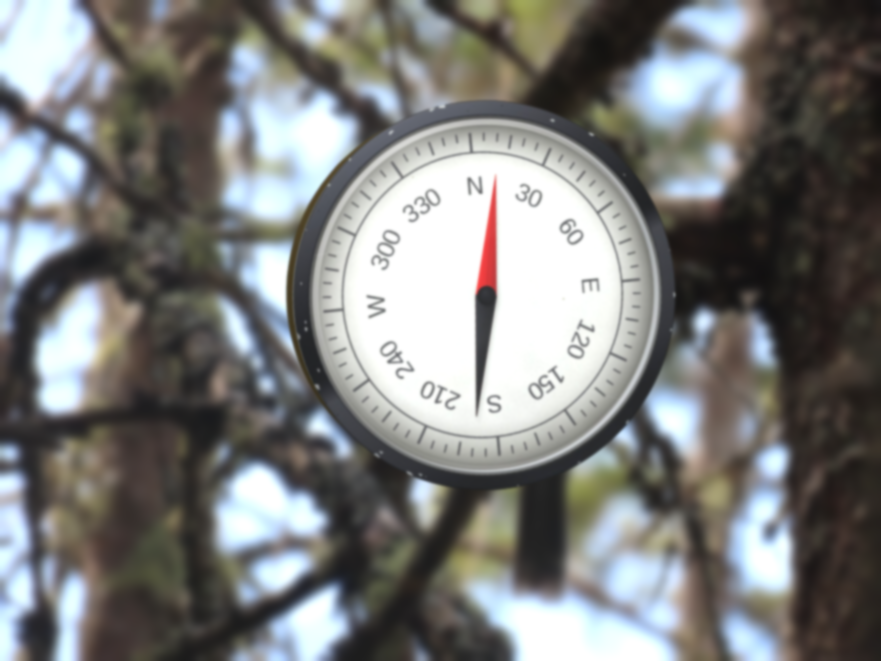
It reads {"value": 10, "unit": "°"}
